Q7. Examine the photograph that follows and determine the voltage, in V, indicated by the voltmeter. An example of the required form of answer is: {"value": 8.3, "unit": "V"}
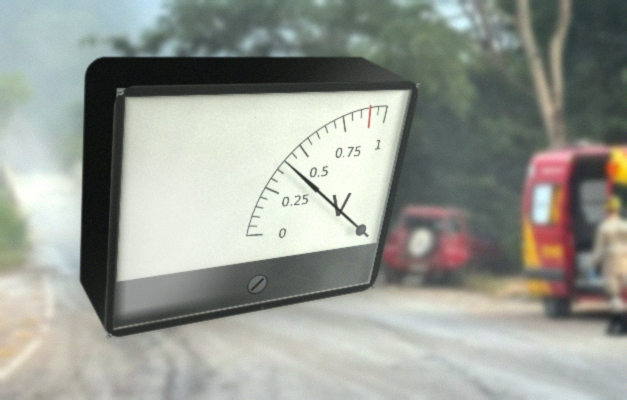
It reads {"value": 0.4, "unit": "V"}
